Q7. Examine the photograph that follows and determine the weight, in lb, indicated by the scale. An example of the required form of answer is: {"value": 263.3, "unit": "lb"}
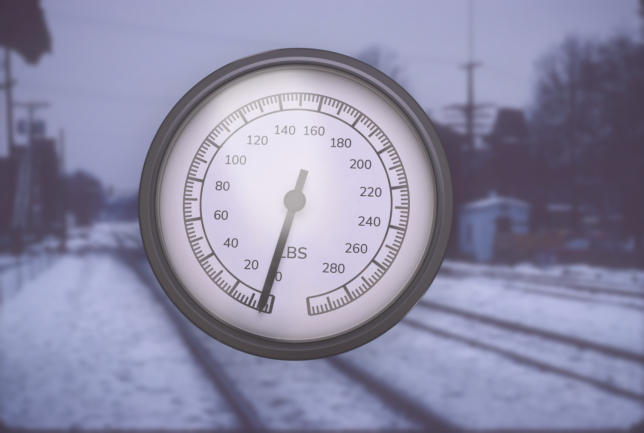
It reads {"value": 4, "unit": "lb"}
